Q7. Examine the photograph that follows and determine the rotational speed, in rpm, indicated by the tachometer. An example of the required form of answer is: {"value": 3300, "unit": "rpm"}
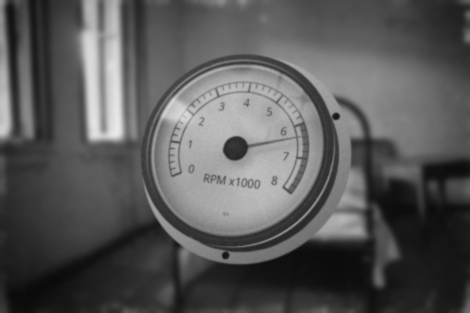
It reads {"value": 6400, "unit": "rpm"}
